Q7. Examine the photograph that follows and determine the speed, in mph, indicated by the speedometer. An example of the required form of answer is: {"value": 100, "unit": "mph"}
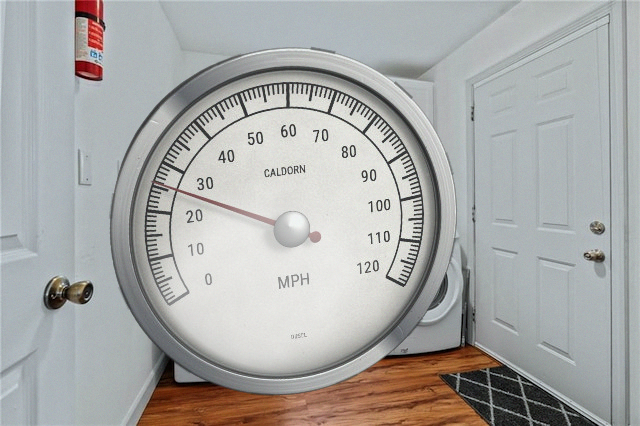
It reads {"value": 26, "unit": "mph"}
